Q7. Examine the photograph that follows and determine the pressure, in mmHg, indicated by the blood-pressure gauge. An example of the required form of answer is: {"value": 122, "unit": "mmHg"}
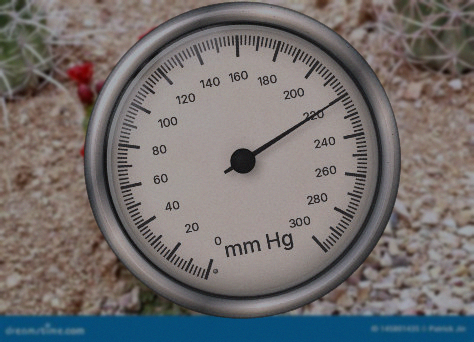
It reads {"value": 220, "unit": "mmHg"}
